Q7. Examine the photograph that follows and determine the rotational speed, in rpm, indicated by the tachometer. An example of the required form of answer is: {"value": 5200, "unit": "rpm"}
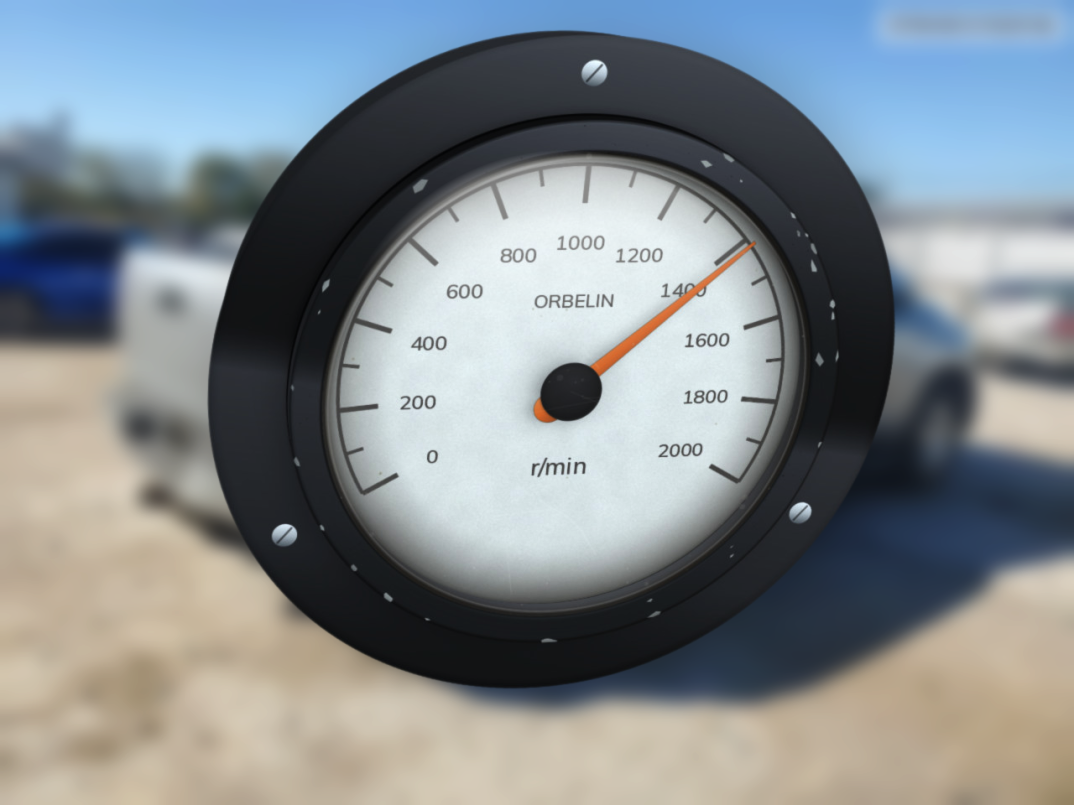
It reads {"value": 1400, "unit": "rpm"}
